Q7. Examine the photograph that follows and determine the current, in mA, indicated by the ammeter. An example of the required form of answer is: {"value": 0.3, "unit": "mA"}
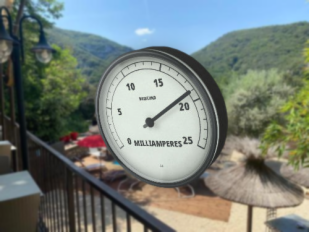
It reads {"value": 19, "unit": "mA"}
